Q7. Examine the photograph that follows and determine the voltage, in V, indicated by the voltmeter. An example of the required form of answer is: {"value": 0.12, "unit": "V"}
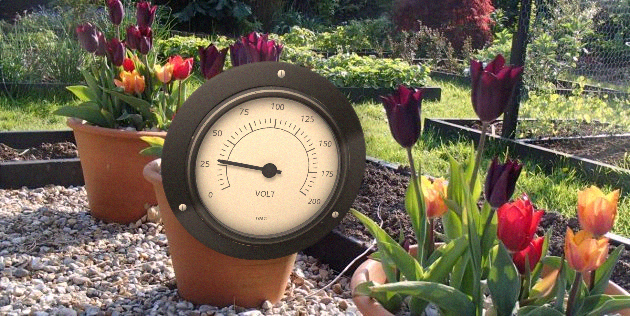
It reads {"value": 30, "unit": "V"}
